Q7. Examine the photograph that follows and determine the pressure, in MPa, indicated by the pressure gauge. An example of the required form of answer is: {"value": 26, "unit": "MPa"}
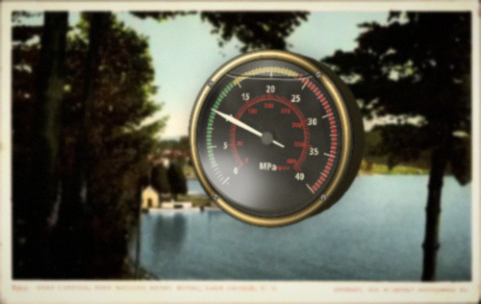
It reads {"value": 10, "unit": "MPa"}
